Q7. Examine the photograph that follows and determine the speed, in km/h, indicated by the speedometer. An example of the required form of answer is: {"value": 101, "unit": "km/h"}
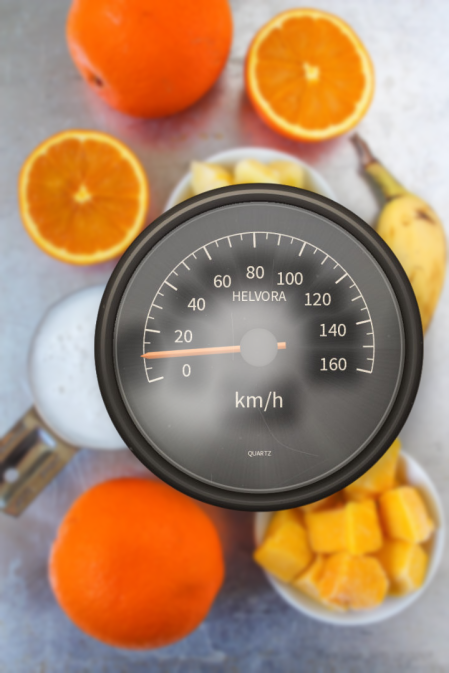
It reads {"value": 10, "unit": "km/h"}
